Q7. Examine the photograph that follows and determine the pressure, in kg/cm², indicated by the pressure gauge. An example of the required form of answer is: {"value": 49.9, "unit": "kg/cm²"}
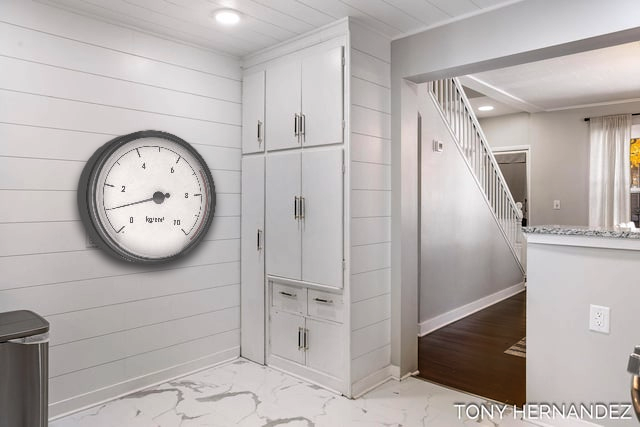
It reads {"value": 1, "unit": "kg/cm²"}
